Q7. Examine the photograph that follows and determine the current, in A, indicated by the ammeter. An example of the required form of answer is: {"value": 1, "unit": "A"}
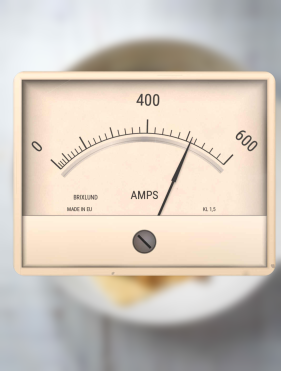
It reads {"value": 510, "unit": "A"}
